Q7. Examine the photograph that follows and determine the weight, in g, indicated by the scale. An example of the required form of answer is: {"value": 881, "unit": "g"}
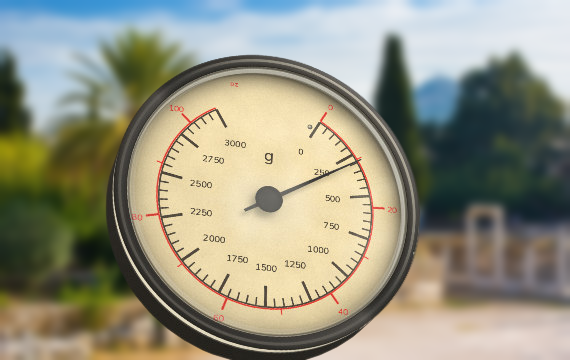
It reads {"value": 300, "unit": "g"}
